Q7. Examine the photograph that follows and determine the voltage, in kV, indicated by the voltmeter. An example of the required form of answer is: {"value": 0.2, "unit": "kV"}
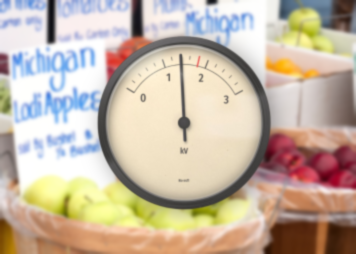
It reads {"value": 1.4, "unit": "kV"}
